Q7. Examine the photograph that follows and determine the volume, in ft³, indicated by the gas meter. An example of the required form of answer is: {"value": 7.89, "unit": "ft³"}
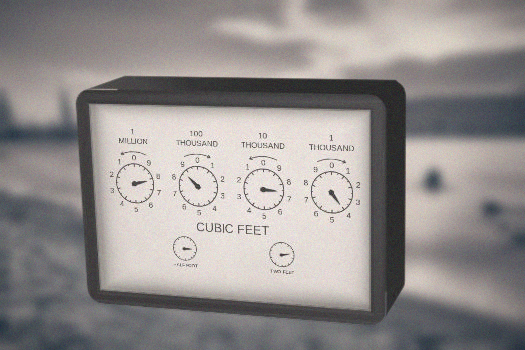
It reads {"value": 787400, "unit": "ft³"}
